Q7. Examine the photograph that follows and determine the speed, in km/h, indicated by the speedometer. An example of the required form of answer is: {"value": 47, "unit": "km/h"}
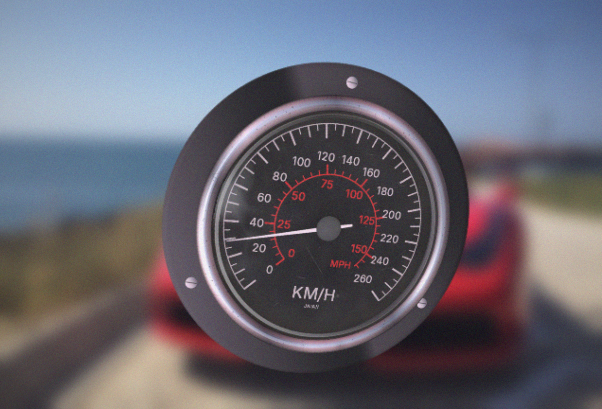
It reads {"value": 30, "unit": "km/h"}
